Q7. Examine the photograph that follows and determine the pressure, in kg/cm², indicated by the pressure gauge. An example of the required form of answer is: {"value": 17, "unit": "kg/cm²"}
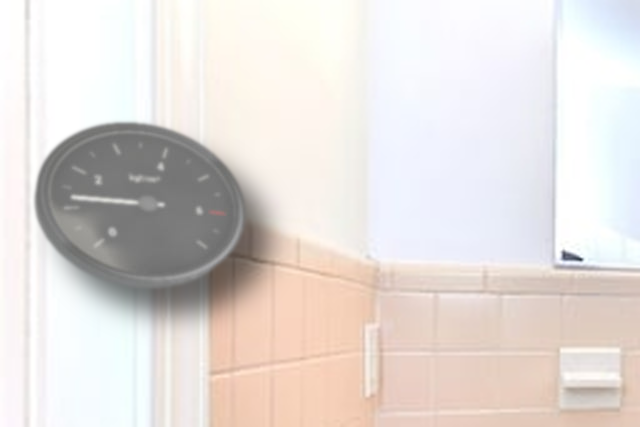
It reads {"value": 1.25, "unit": "kg/cm²"}
